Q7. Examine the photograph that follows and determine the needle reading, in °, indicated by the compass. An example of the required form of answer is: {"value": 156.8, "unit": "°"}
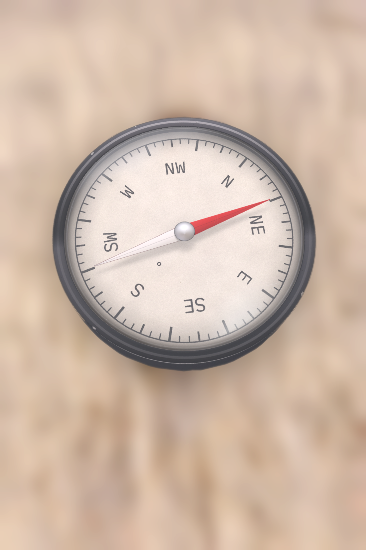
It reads {"value": 30, "unit": "°"}
